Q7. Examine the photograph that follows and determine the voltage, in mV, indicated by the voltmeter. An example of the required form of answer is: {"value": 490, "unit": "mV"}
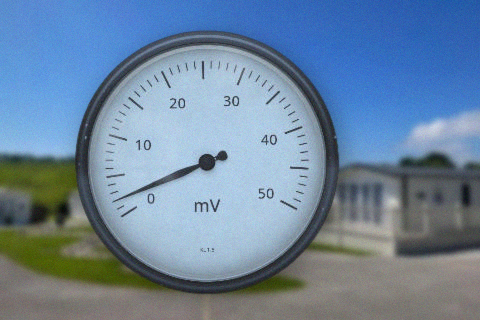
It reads {"value": 2, "unit": "mV"}
